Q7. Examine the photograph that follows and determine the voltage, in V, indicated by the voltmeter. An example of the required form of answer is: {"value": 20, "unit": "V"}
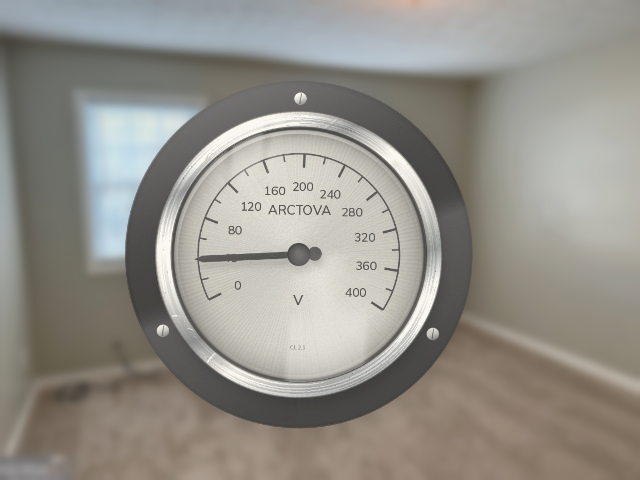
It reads {"value": 40, "unit": "V"}
